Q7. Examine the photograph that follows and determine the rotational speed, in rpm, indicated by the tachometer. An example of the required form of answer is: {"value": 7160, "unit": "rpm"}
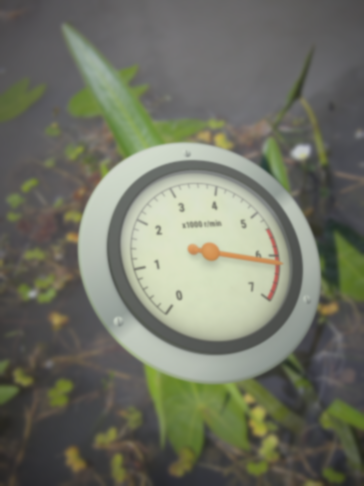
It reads {"value": 6200, "unit": "rpm"}
